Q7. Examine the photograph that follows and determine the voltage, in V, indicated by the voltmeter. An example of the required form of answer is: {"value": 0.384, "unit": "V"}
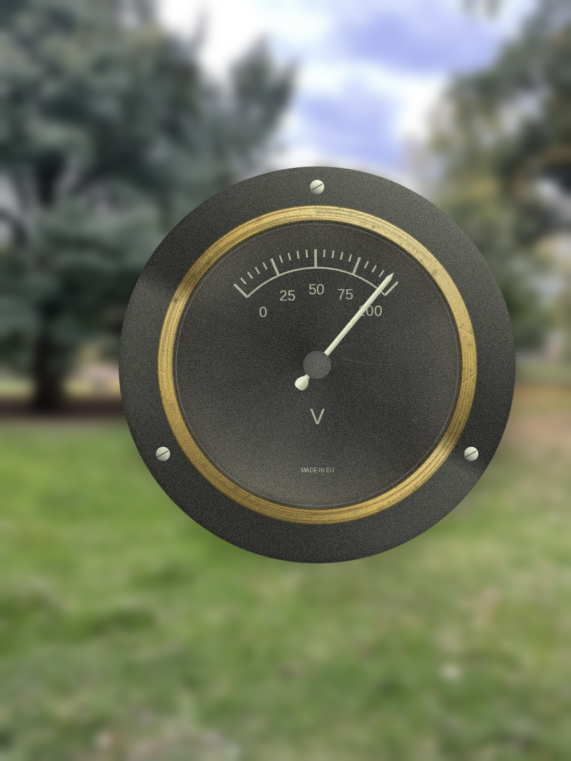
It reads {"value": 95, "unit": "V"}
